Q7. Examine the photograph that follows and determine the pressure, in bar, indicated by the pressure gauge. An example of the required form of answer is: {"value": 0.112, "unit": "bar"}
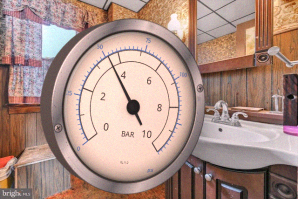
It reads {"value": 3.5, "unit": "bar"}
